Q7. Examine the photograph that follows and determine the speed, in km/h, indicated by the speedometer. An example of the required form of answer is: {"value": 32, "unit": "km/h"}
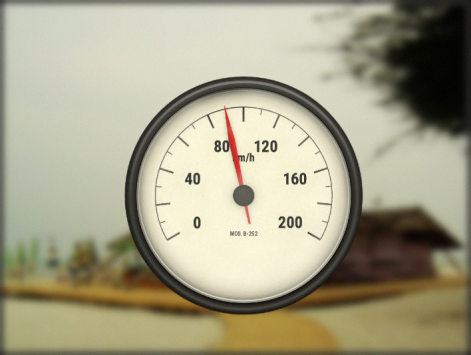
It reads {"value": 90, "unit": "km/h"}
